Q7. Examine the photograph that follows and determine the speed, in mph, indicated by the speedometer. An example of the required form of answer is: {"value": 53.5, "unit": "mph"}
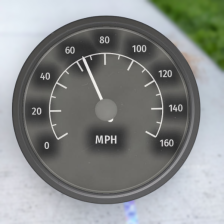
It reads {"value": 65, "unit": "mph"}
